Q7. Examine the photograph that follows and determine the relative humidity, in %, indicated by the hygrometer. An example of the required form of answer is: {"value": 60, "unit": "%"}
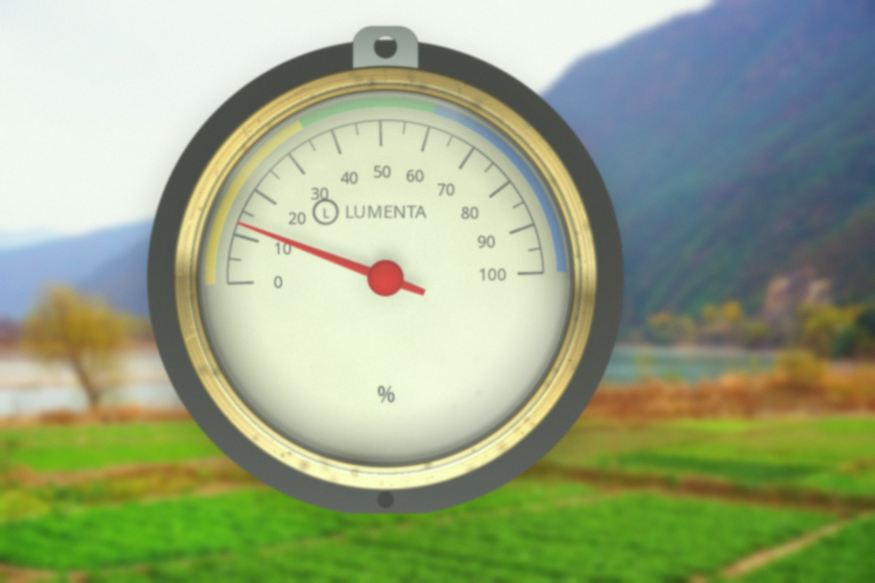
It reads {"value": 12.5, "unit": "%"}
